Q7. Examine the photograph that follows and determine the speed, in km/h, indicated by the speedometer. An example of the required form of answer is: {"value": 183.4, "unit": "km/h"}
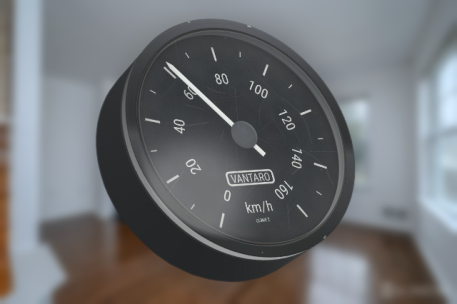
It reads {"value": 60, "unit": "km/h"}
